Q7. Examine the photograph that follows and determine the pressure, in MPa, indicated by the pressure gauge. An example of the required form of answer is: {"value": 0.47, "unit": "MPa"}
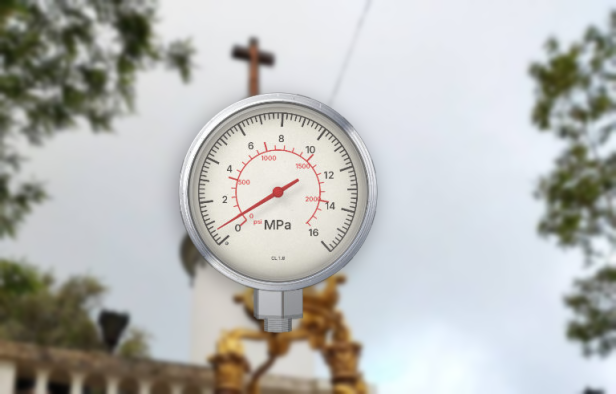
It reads {"value": 0.6, "unit": "MPa"}
